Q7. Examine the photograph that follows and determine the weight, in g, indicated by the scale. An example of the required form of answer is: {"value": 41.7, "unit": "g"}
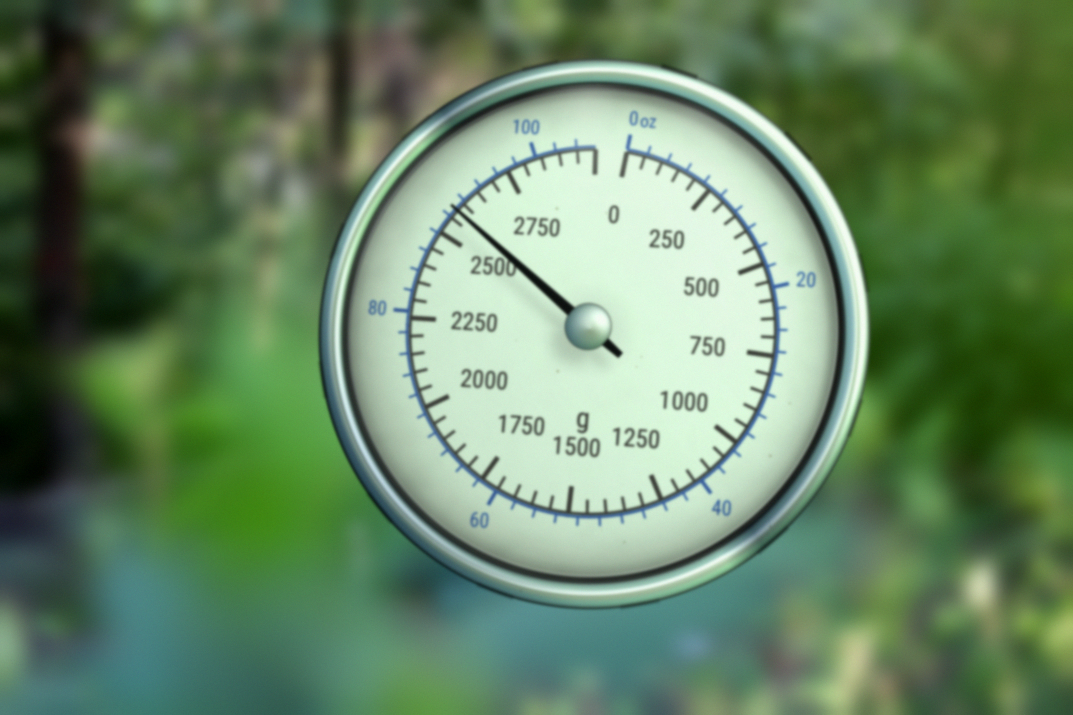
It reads {"value": 2575, "unit": "g"}
